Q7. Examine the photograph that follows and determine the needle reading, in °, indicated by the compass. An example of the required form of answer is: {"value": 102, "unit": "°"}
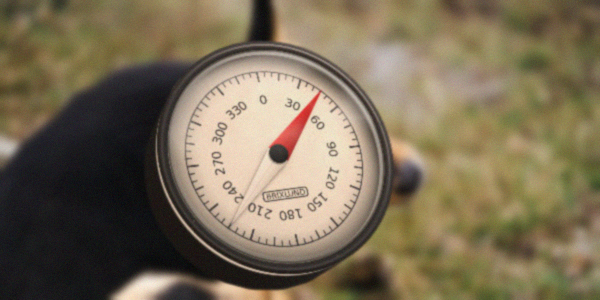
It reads {"value": 45, "unit": "°"}
